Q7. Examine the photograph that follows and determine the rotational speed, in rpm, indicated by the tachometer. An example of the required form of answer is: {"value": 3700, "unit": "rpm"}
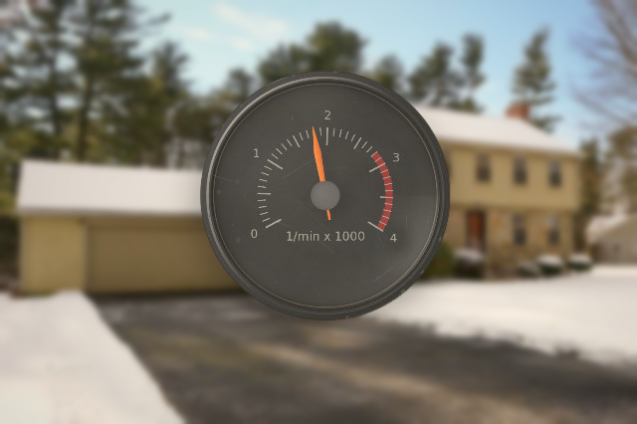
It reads {"value": 1800, "unit": "rpm"}
